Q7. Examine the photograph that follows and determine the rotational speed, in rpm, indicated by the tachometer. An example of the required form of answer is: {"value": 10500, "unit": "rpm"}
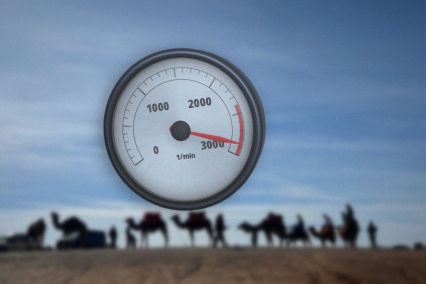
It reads {"value": 2850, "unit": "rpm"}
